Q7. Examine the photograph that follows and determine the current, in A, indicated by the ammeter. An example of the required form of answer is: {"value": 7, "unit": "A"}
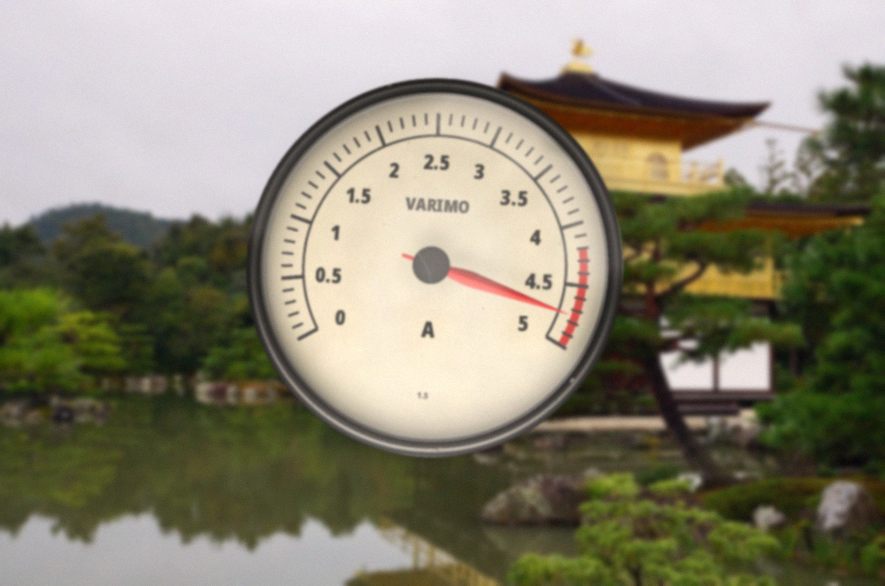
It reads {"value": 4.75, "unit": "A"}
